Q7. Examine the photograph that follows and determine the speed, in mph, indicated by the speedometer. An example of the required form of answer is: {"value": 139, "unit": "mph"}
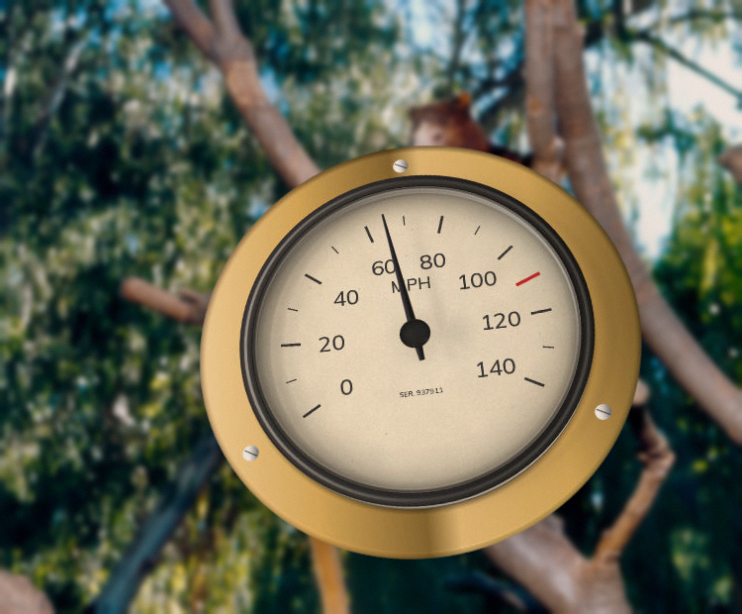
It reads {"value": 65, "unit": "mph"}
